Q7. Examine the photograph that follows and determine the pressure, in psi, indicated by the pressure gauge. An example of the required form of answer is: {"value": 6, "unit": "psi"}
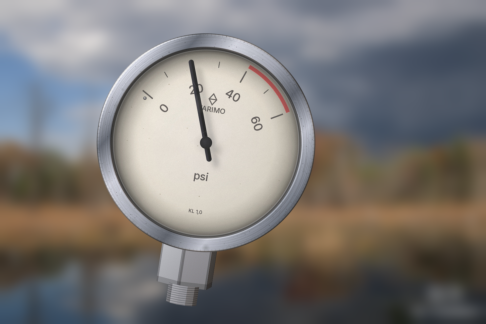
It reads {"value": 20, "unit": "psi"}
